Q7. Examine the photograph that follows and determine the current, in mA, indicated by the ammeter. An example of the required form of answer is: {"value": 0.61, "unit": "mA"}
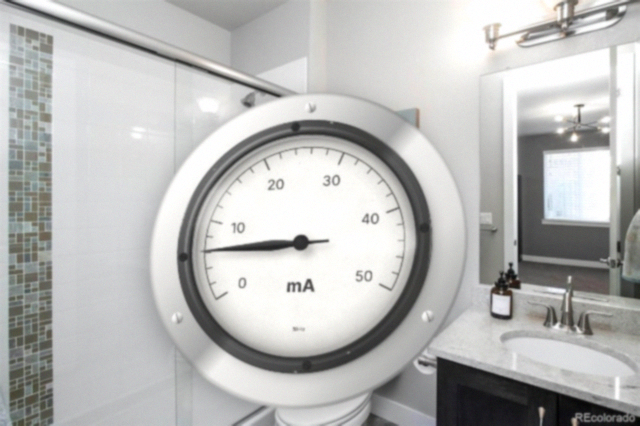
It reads {"value": 6, "unit": "mA"}
